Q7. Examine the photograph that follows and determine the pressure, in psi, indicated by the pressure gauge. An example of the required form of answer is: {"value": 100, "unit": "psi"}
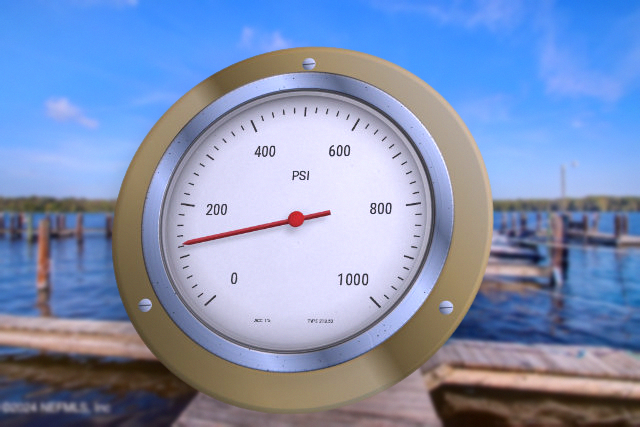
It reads {"value": 120, "unit": "psi"}
